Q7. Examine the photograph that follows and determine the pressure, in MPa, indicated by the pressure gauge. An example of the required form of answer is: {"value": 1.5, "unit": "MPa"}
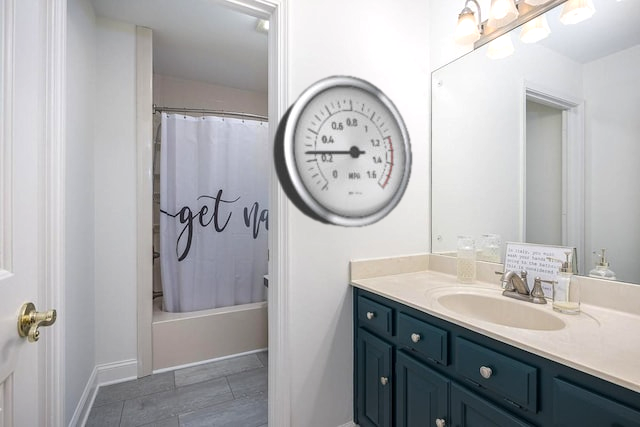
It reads {"value": 0.25, "unit": "MPa"}
